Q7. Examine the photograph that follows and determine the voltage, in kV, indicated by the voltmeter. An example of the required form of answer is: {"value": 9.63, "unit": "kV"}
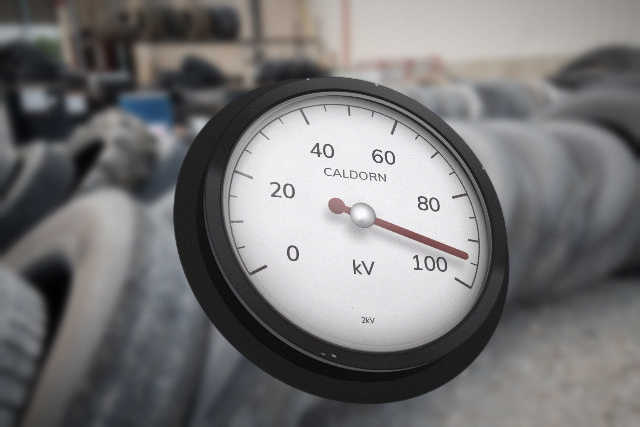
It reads {"value": 95, "unit": "kV"}
